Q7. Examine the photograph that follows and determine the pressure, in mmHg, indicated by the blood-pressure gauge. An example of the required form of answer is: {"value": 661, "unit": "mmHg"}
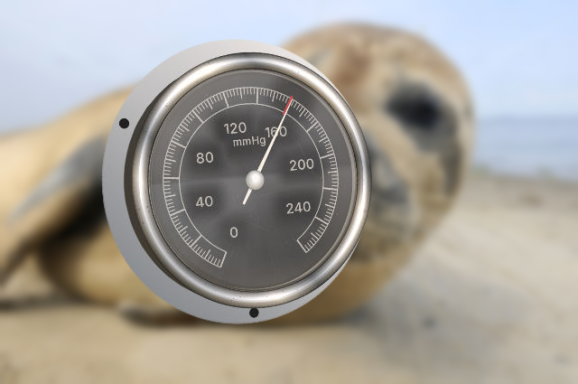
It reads {"value": 160, "unit": "mmHg"}
